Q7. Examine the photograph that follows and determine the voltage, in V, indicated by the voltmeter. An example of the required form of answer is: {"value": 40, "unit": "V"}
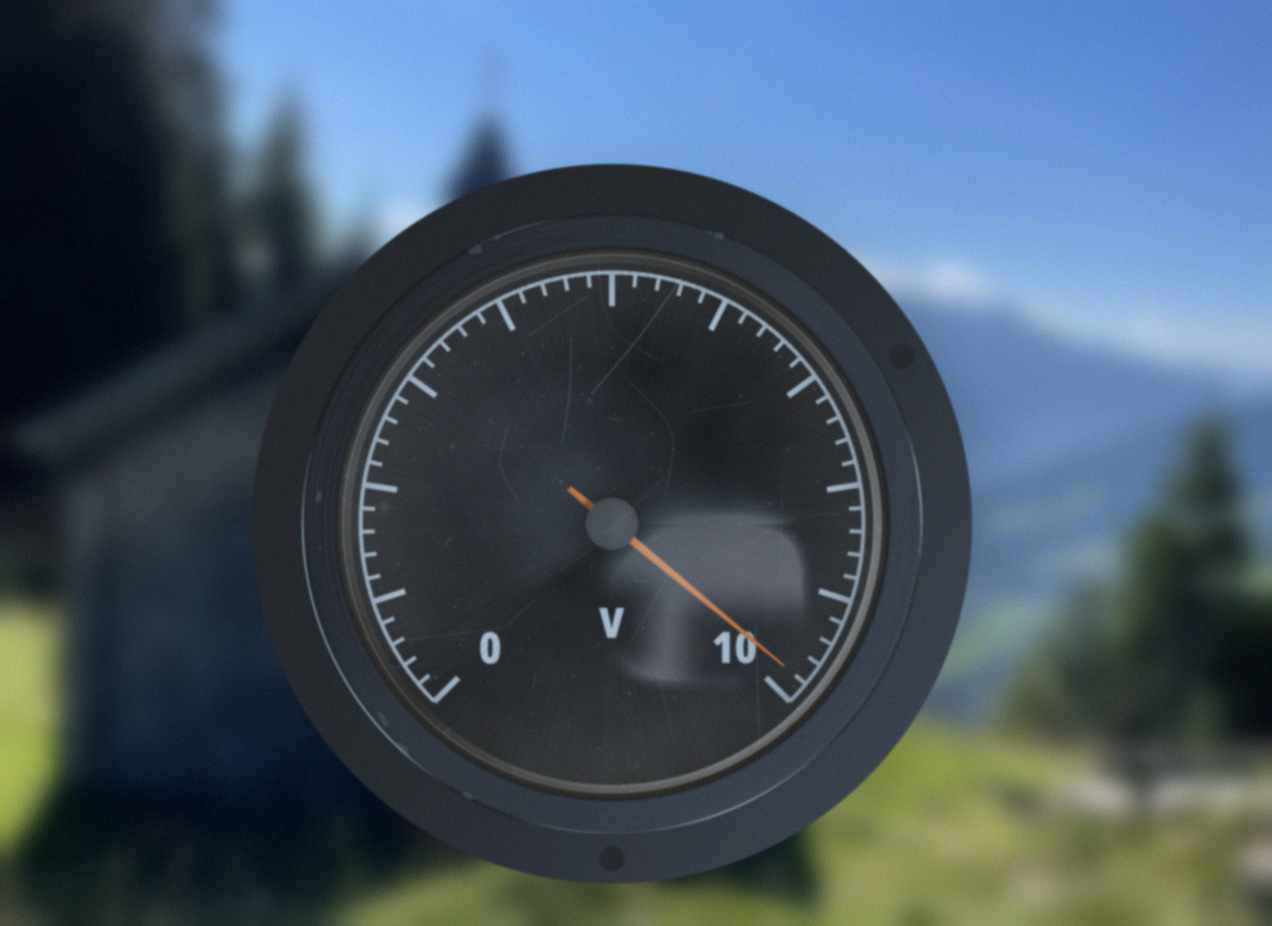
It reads {"value": 9.8, "unit": "V"}
